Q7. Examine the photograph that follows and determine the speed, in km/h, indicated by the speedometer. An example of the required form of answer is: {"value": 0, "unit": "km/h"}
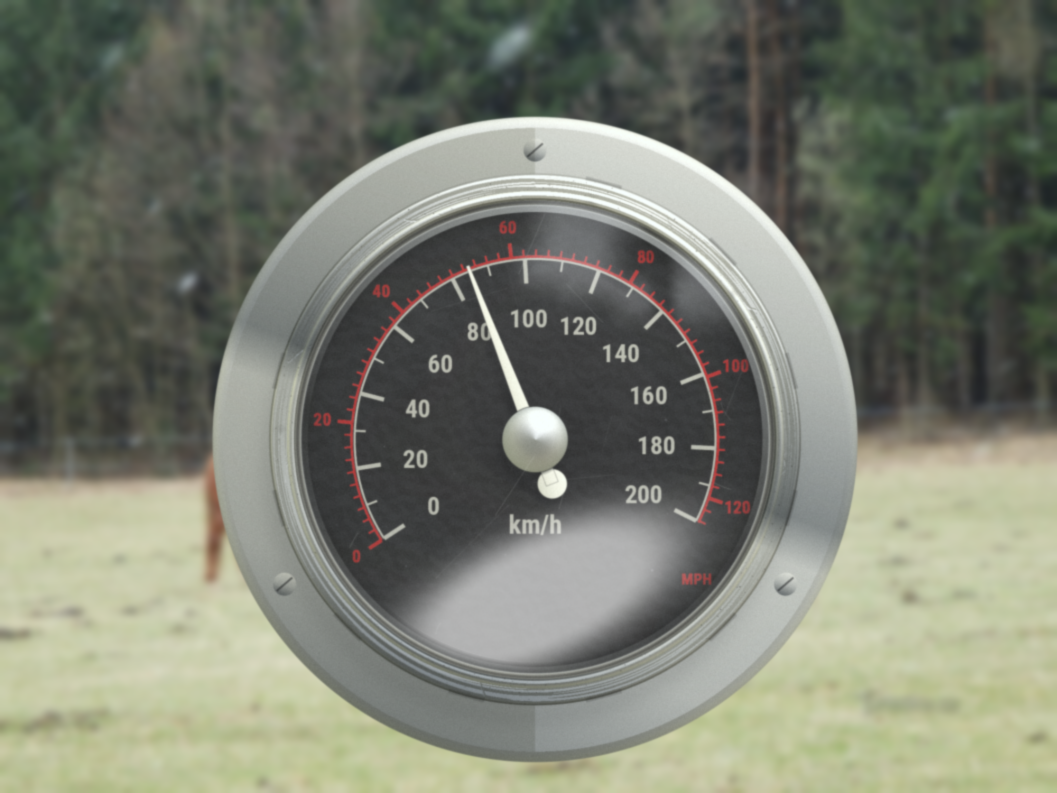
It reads {"value": 85, "unit": "km/h"}
